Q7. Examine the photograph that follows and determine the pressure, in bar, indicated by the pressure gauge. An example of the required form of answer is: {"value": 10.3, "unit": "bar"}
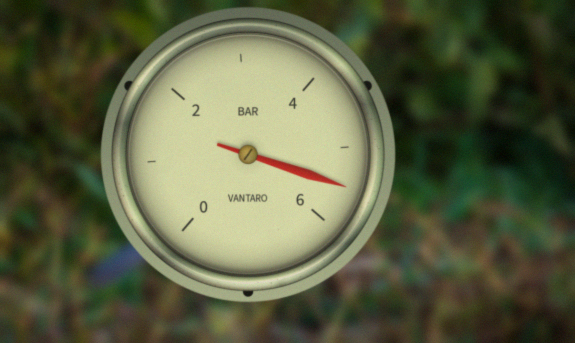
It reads {"value": 5.5, "unit": "bar"}
